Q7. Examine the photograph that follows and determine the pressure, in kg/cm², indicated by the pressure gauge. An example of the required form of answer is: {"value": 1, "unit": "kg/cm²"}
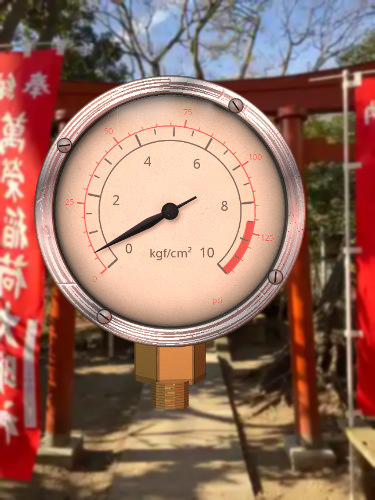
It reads {"value": 0.5, "unit": "kg/cm²"}
